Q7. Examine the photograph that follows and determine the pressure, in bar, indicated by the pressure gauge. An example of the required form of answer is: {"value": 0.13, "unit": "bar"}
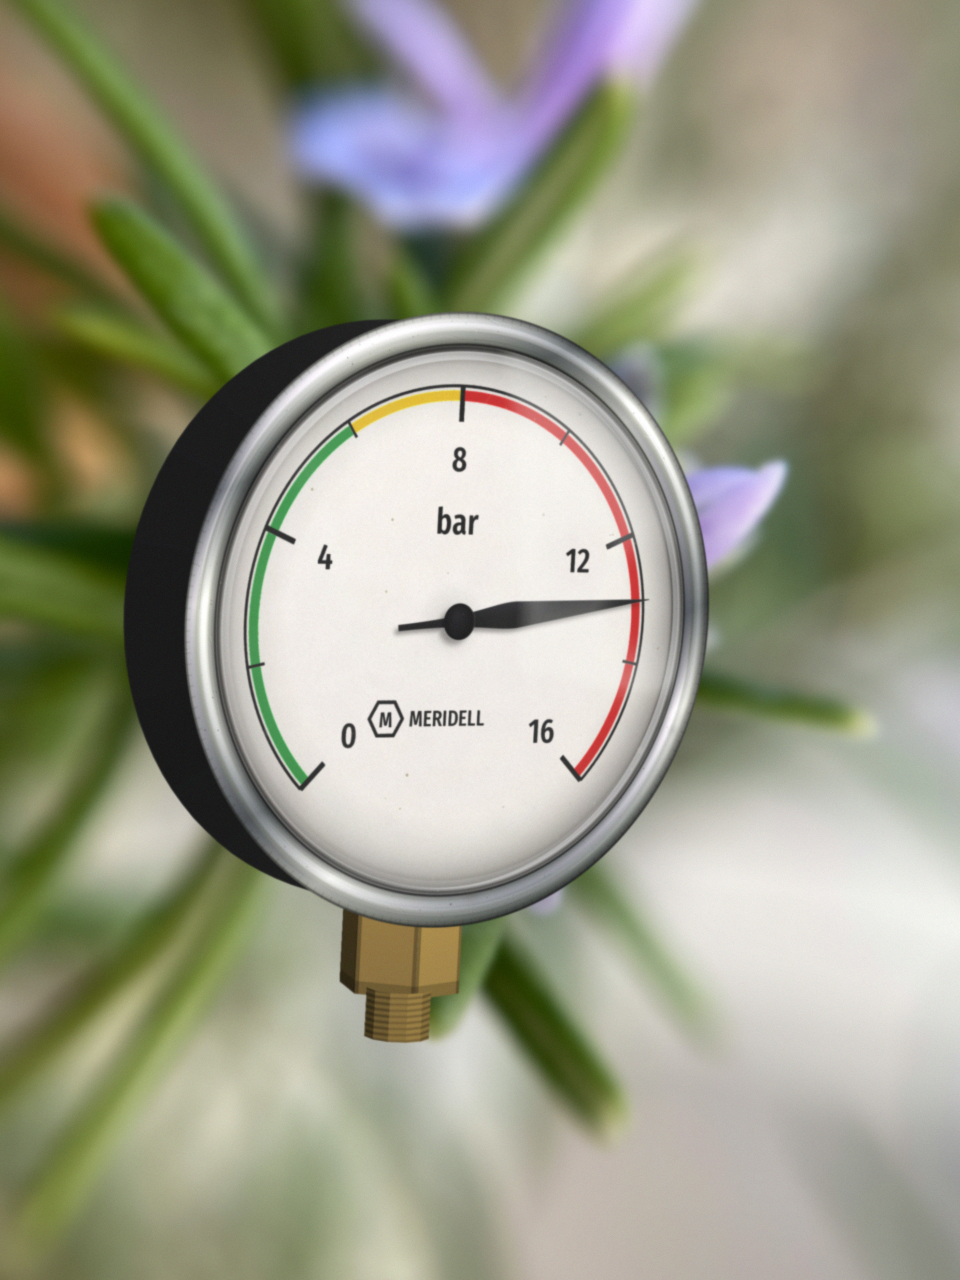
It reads {"value": 13, "unit": "bar"}
